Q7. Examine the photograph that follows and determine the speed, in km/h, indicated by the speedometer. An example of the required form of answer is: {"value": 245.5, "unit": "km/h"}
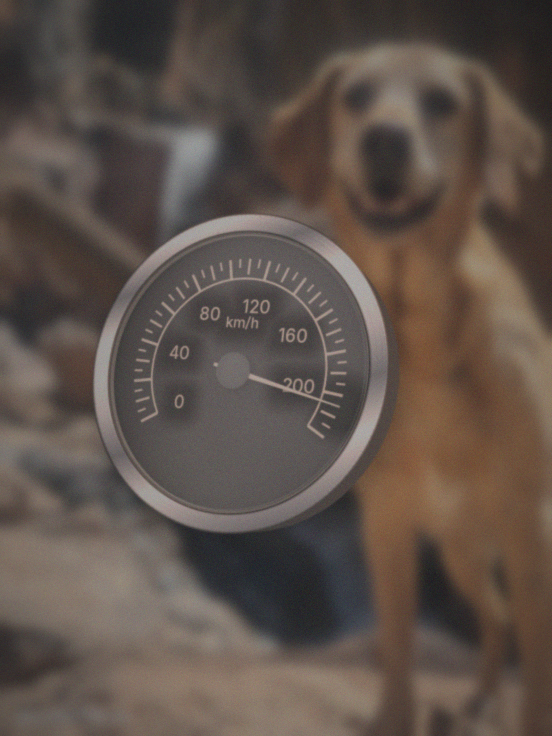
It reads {"value": 205, "unit": "km/h"}
